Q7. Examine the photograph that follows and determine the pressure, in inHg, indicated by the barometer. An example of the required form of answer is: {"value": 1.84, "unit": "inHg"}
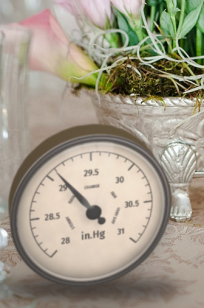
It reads {"value": 29.1, "unit": "inHg"}
